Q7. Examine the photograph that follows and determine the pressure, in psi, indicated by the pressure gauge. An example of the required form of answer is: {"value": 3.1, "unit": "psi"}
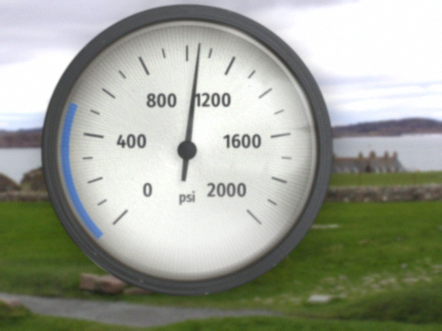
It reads {"value": 1050, "unit": "psi"}
